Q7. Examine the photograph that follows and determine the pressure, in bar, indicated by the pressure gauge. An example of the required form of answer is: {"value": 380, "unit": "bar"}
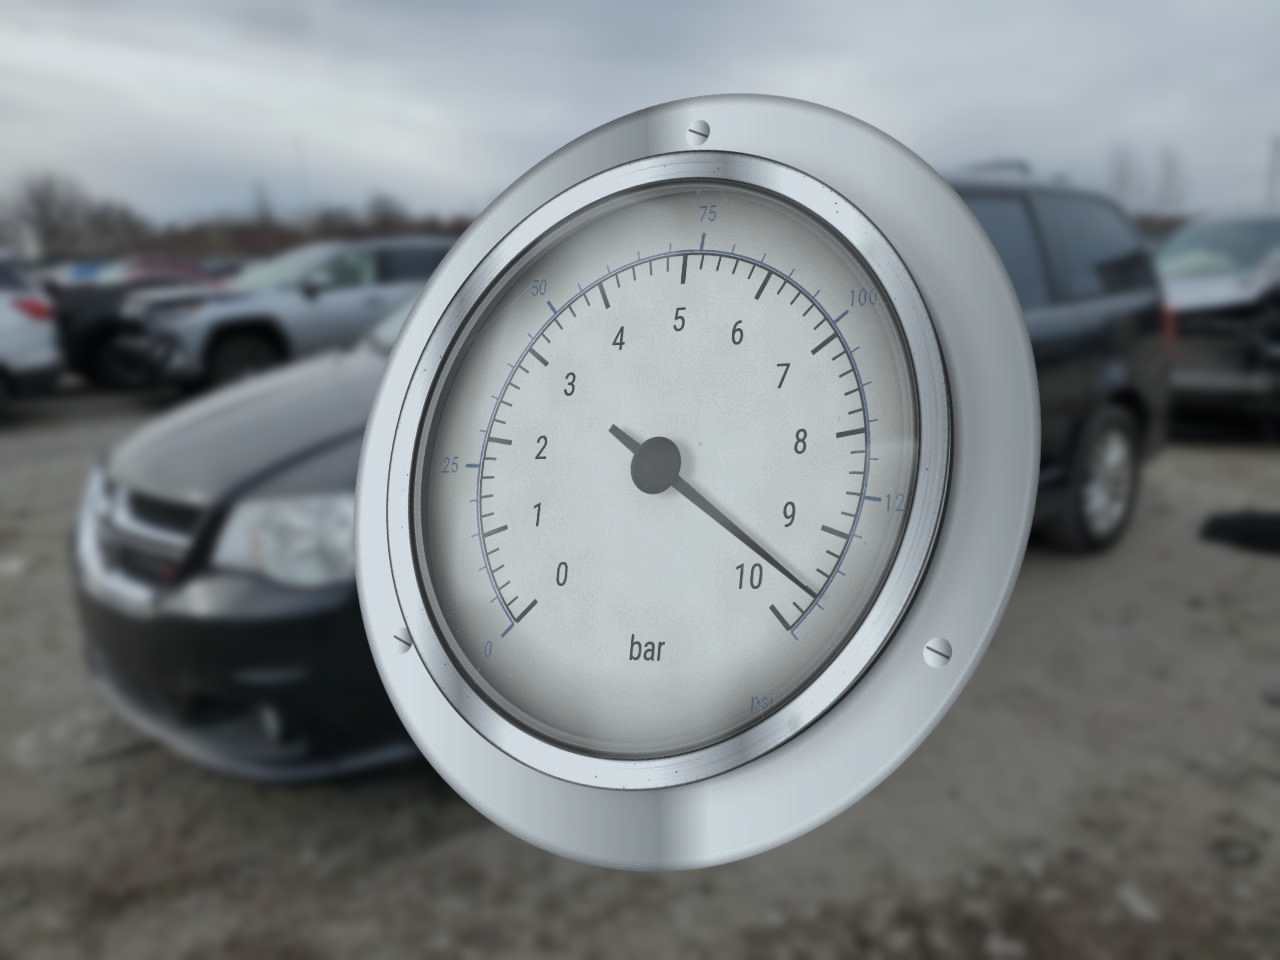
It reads {"value": 9.6, "unit": "bar"}
